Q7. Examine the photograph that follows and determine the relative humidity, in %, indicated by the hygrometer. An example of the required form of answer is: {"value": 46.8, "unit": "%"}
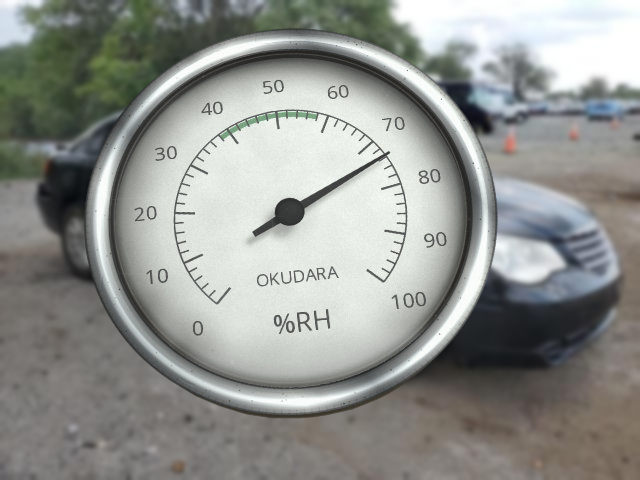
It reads {"value": 74, "unit": "%"}
